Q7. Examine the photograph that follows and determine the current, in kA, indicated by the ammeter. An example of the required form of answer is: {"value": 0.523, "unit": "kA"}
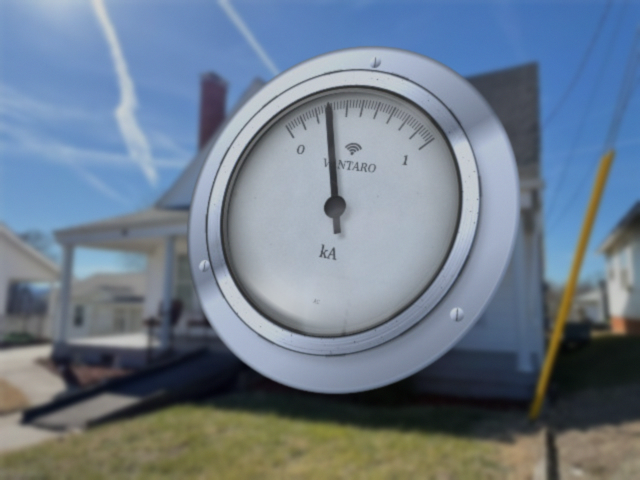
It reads {"value": 0.3, "unit": "kA"}
